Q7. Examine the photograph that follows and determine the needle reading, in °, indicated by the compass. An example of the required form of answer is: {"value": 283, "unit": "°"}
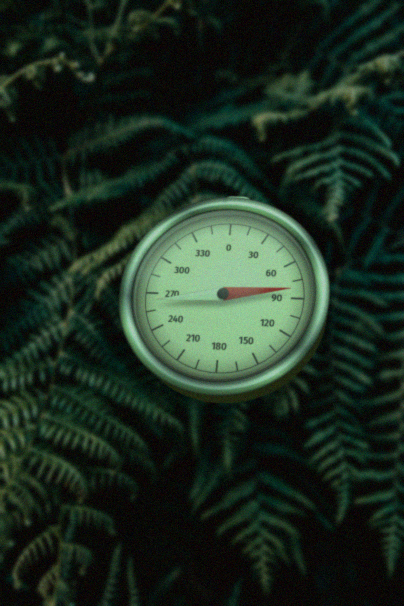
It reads {"value": 82.5, "unit": "°"}
